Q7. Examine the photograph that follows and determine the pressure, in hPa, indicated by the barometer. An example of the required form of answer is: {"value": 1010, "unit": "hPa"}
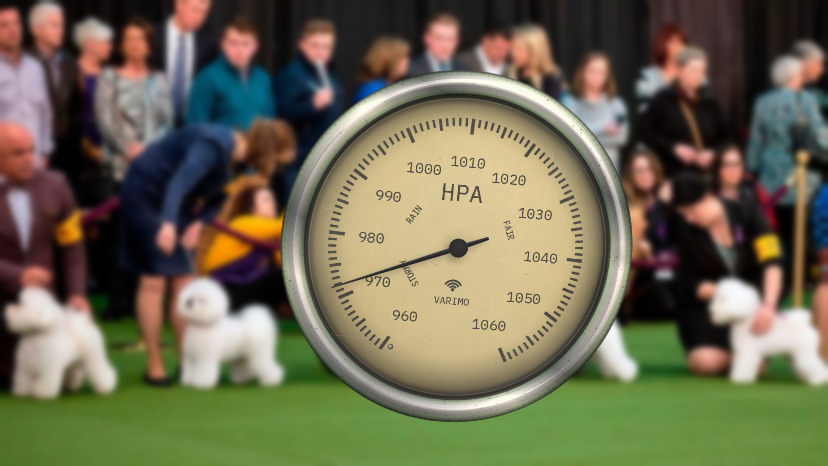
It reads {"value": 972, "unit": "hPa"}
